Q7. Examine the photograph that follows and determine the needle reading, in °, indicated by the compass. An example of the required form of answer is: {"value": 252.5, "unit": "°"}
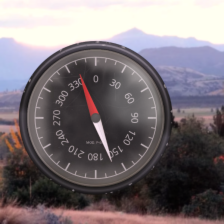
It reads {"value": 340, "unit": "°"}
